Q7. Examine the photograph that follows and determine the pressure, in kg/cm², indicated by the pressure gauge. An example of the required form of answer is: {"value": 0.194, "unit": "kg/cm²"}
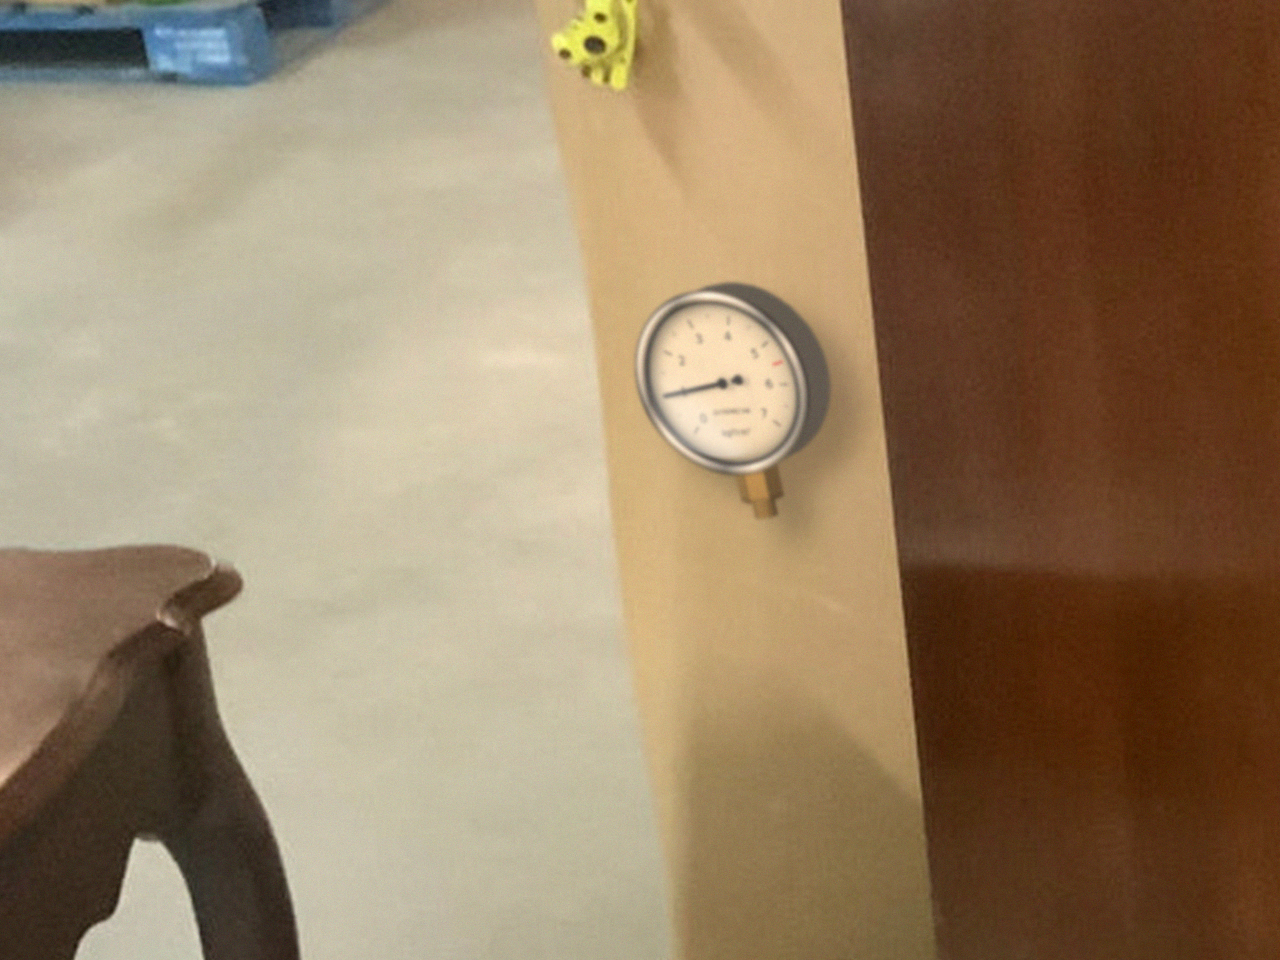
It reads {"value": 1, "unit": "kg/cm²"}
